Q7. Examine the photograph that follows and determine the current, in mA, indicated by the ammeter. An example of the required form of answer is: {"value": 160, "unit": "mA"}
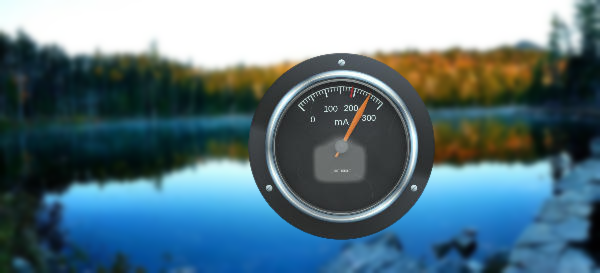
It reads {"value": 250, "unit": "mA"}
